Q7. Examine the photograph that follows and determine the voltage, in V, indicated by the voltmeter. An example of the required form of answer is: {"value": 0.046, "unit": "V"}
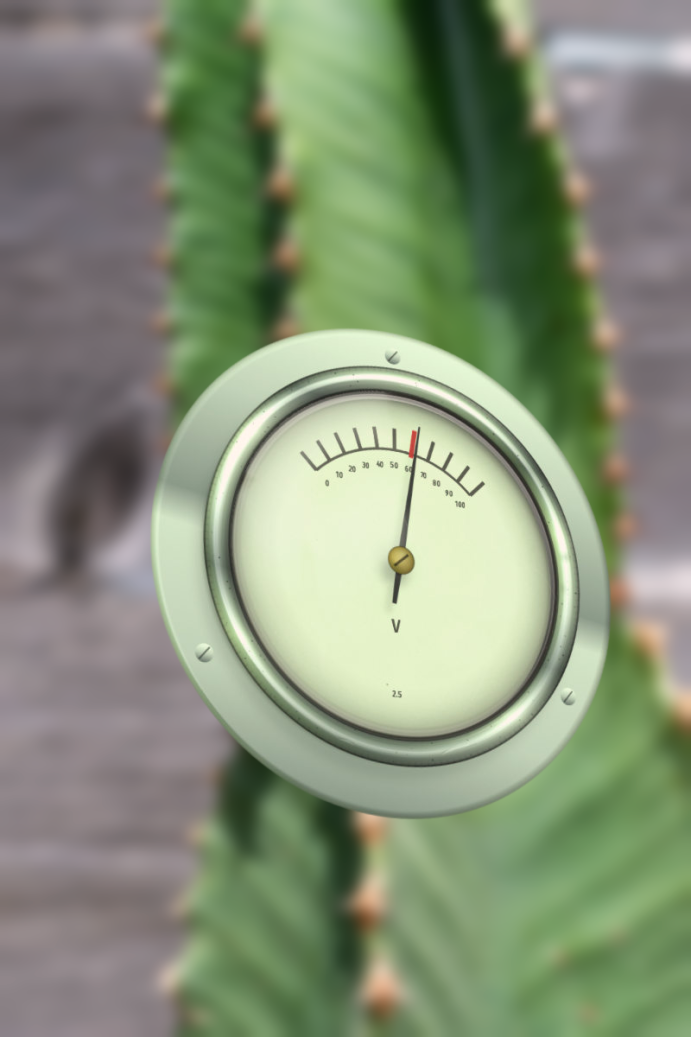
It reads {"value": 60, "unit": "V"}
